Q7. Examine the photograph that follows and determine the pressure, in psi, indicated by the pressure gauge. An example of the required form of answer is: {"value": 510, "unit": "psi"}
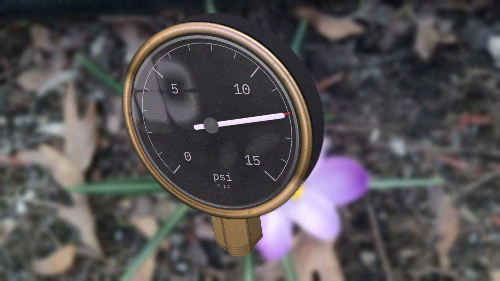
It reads {"value": 12, "unit": "psi"}
